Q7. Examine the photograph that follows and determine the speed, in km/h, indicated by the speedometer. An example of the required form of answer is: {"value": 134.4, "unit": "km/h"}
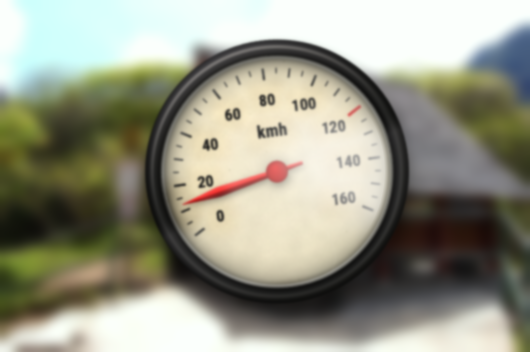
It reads {"value": 12.5, "unit": "km/h"}
